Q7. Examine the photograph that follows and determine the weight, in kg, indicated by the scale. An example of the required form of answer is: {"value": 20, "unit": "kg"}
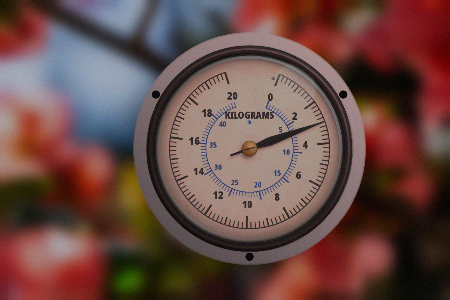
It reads {"value": 3, "unit": "kg"}
